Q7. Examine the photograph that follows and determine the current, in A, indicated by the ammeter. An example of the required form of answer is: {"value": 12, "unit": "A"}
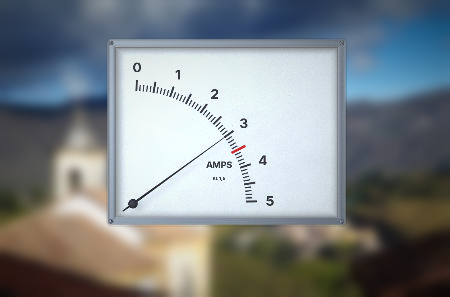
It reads {"value": 3, "unit": "A"}
